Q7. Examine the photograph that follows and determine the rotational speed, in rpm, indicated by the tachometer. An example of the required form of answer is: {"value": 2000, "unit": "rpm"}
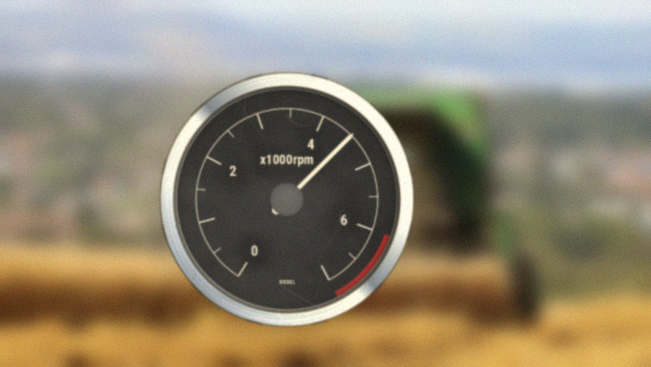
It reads {"value": 4500, "unit": "rpm"}
